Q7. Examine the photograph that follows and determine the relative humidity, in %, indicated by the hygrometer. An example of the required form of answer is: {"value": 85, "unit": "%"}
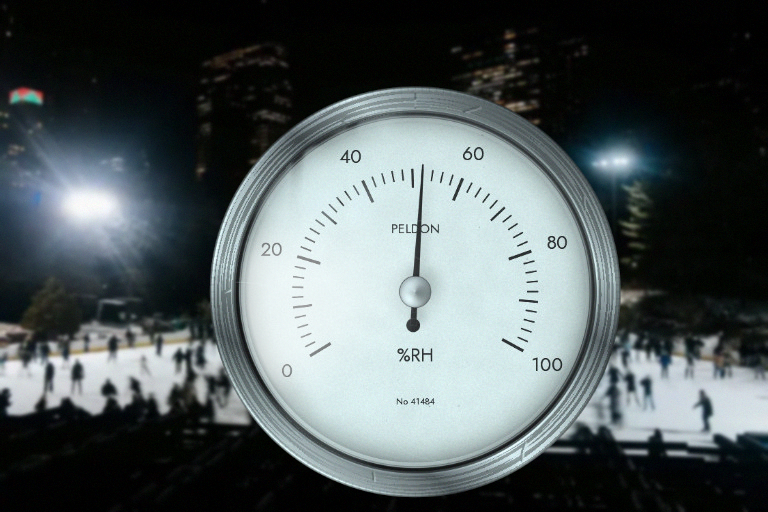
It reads {"value": 52, "unit": "%"}
